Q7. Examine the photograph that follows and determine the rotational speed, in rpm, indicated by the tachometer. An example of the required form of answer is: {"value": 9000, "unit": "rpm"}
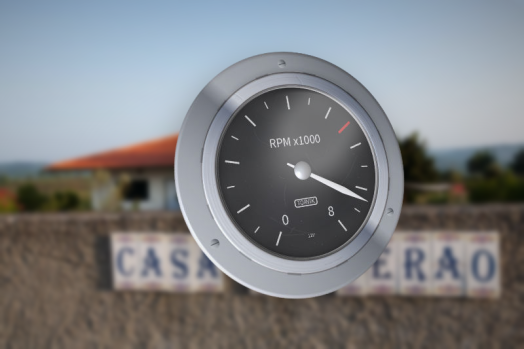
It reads {"value": 7250, "unit": "rpm"}
